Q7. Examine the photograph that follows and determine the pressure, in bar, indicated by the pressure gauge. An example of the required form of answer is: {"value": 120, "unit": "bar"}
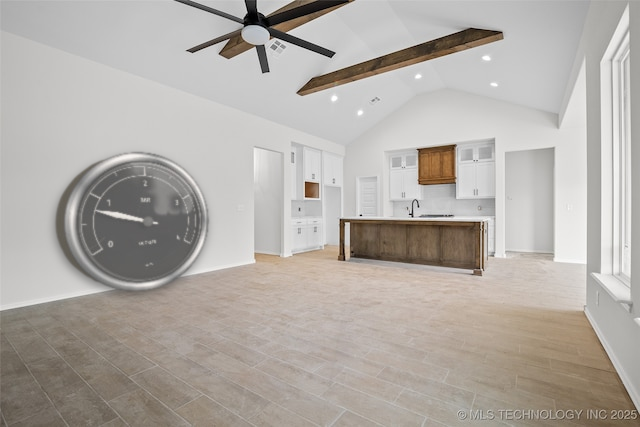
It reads {"value": 0.75, "unit": "bar"}
